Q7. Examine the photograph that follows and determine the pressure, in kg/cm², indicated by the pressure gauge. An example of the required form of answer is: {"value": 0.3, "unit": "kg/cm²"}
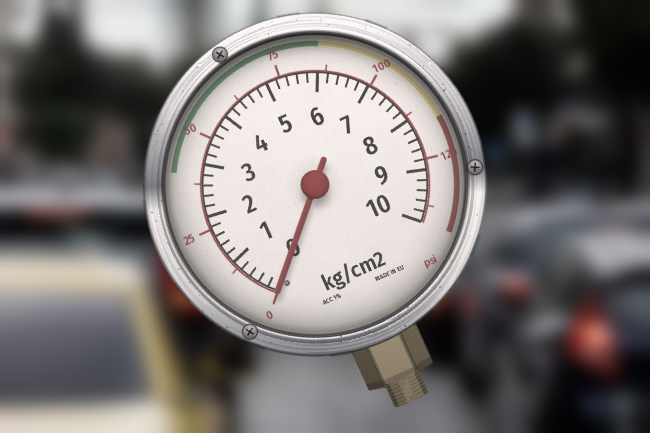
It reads {"value": 0, "unit": "kg/cm²"}
